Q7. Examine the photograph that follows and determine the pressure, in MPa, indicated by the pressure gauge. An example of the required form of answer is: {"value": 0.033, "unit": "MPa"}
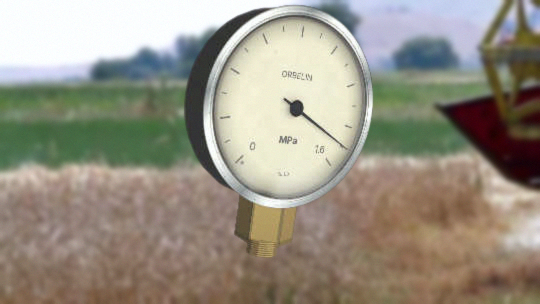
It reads {"value": 1.5, "unit": "MPa"}
